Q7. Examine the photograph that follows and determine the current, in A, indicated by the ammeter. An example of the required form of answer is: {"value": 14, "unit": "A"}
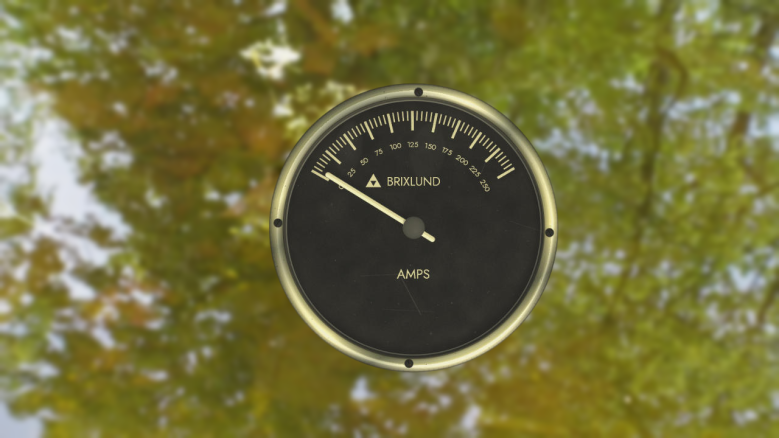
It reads {"value": 5, "unit": "A"}
